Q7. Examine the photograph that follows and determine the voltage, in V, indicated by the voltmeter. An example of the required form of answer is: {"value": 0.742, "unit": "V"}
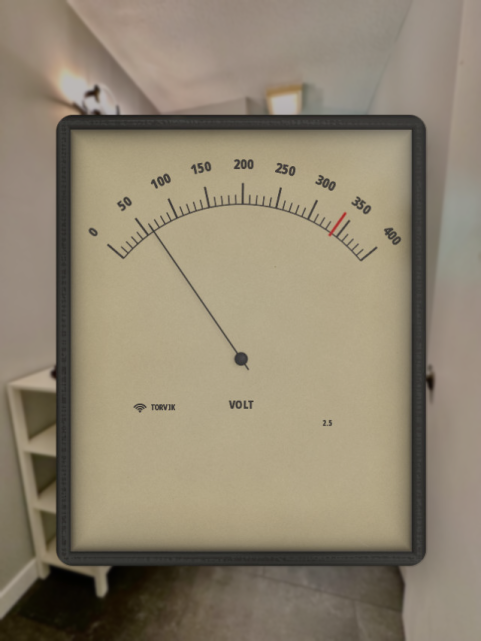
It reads {"value": 60, "unit": "V"}
